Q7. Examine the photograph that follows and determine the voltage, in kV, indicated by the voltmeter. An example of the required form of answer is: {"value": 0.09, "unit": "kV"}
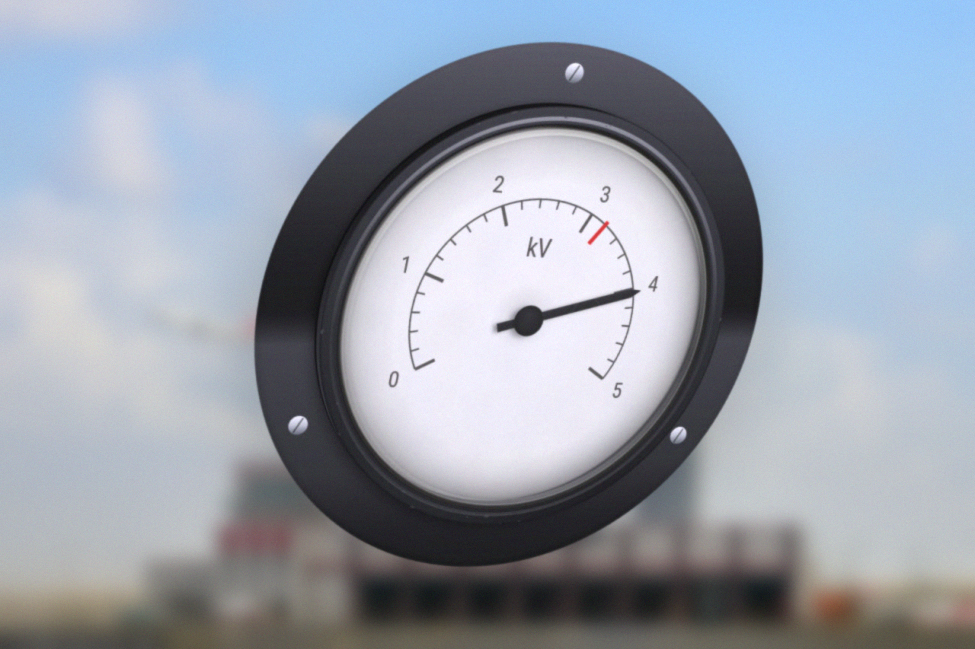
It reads {"value": 4, "unit": "kV"}
